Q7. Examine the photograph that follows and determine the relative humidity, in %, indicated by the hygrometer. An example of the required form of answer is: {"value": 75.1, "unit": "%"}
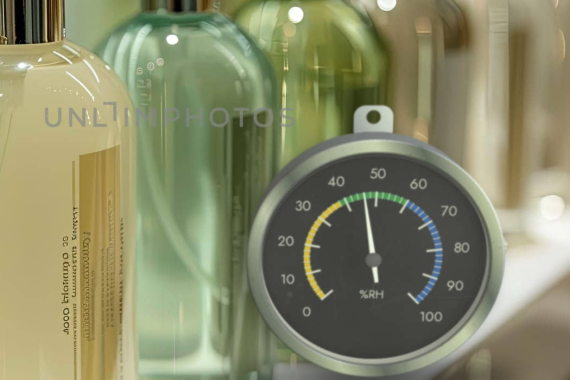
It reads {"value": 46, "unit": "%"}
